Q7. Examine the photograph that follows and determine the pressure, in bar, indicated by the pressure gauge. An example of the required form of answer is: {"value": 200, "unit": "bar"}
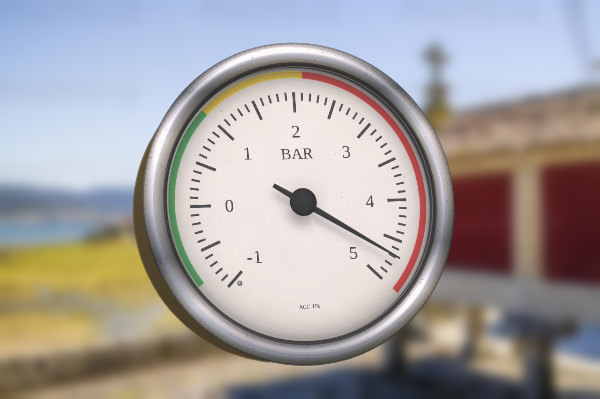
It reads {"value": 4.7, "unit": "bar"}
